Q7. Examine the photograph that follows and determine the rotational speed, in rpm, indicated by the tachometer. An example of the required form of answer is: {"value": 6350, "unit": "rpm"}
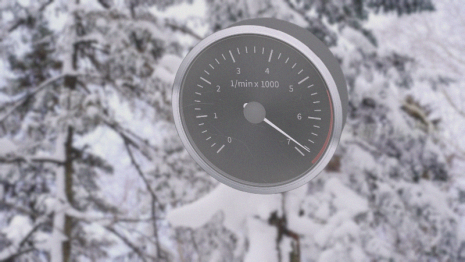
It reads {"value": 6800, "unit": "rpm"}
